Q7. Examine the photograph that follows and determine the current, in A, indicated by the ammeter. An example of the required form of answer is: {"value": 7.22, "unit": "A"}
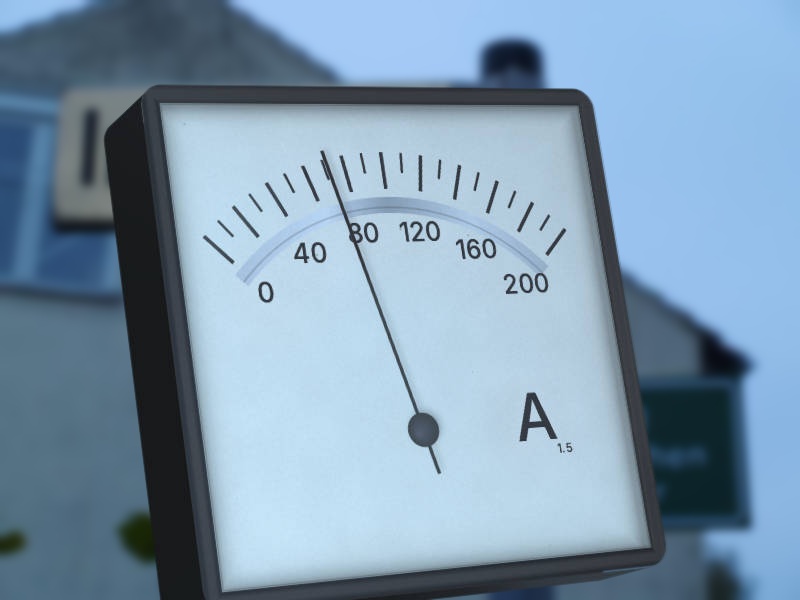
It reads {"value": 70, "unit": "A"}
